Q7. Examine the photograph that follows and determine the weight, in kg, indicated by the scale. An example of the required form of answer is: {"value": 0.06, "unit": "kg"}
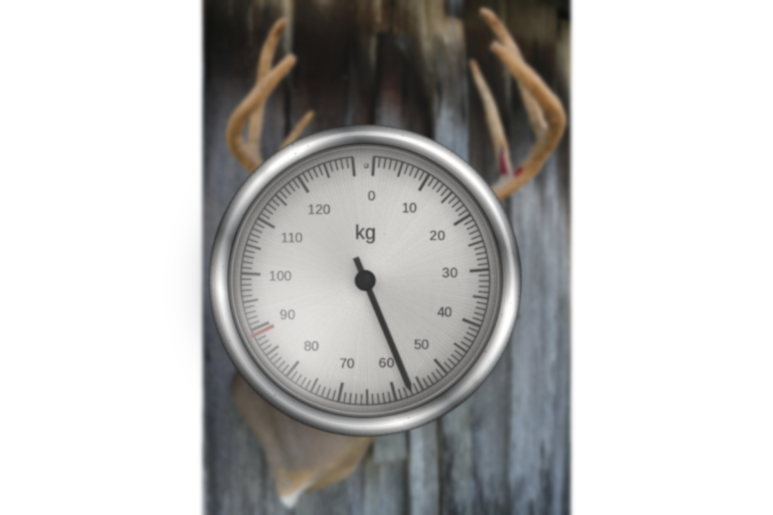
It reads {"value": 57, "unit": "kg"}
